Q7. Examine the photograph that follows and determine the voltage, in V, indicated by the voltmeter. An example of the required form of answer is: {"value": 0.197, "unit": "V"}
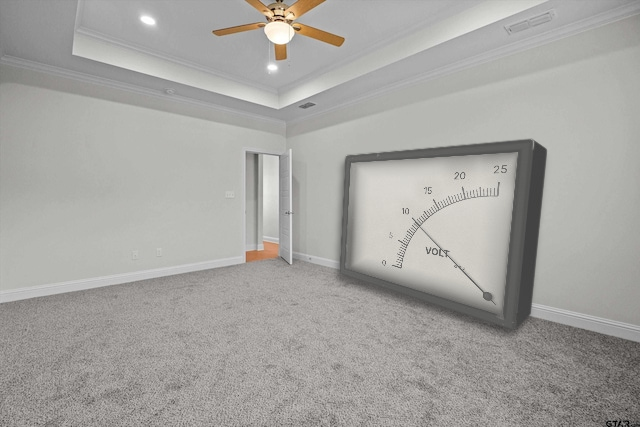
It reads {"value": 10, "unit": "V"}
